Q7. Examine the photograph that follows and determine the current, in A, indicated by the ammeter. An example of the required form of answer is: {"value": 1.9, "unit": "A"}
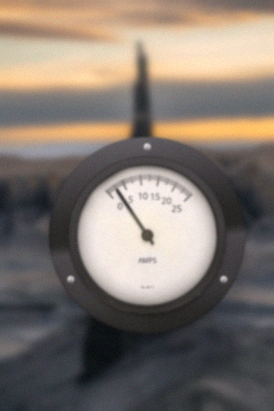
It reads {"value": 2.5, "unit": "A"}
